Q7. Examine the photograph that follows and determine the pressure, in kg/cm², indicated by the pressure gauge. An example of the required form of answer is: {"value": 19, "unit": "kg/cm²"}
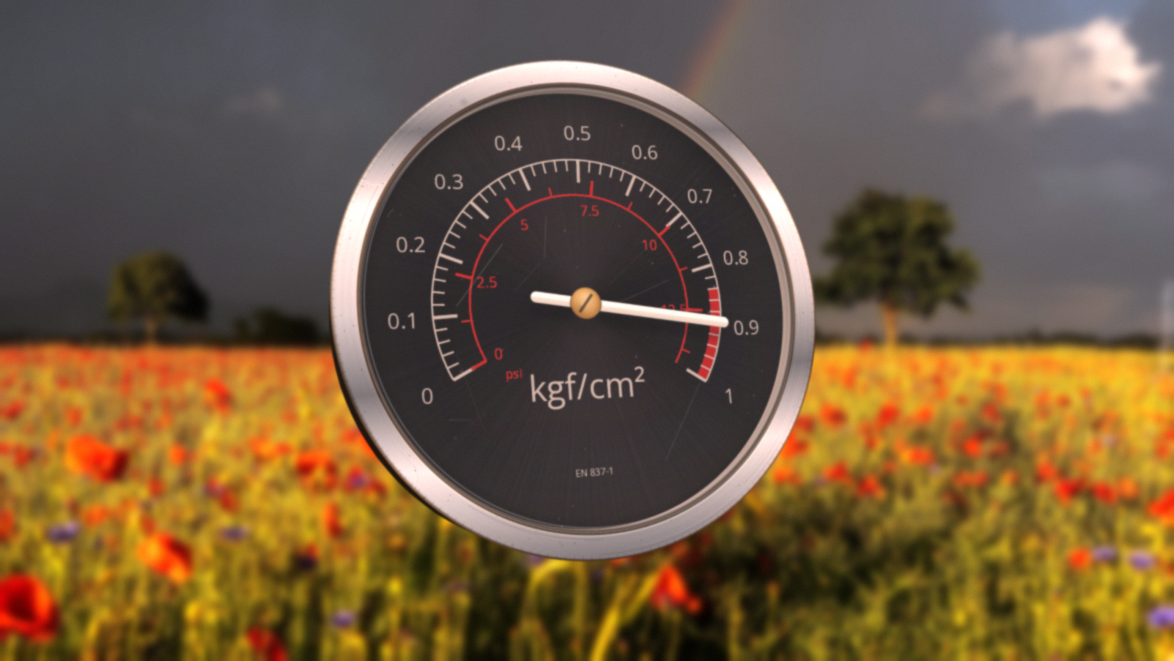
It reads {"value": 0.9, "unit": "kg/cm²"}
